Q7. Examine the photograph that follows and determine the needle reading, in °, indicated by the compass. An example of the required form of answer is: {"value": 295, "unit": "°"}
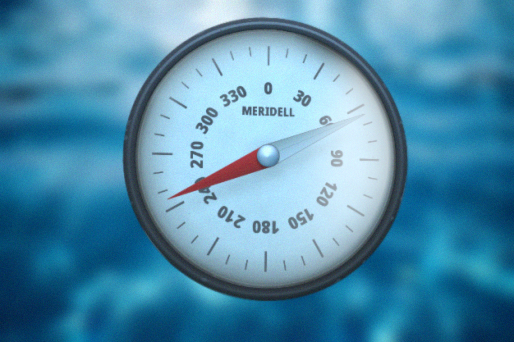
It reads {"value": 245, "unit": "°"}
